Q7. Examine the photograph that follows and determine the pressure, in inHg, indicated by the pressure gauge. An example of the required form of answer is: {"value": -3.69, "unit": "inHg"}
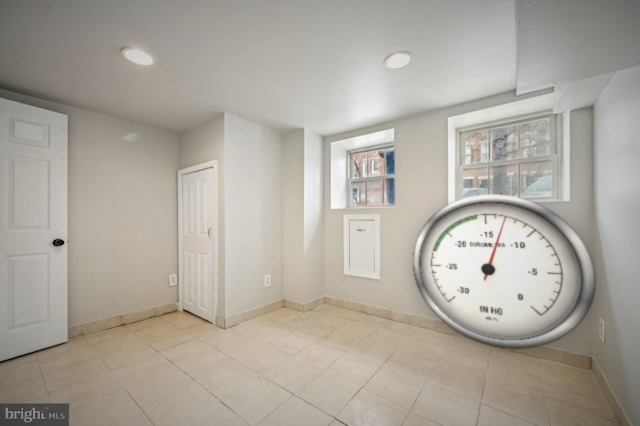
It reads {"value": -13, "unit": "inHg"}
